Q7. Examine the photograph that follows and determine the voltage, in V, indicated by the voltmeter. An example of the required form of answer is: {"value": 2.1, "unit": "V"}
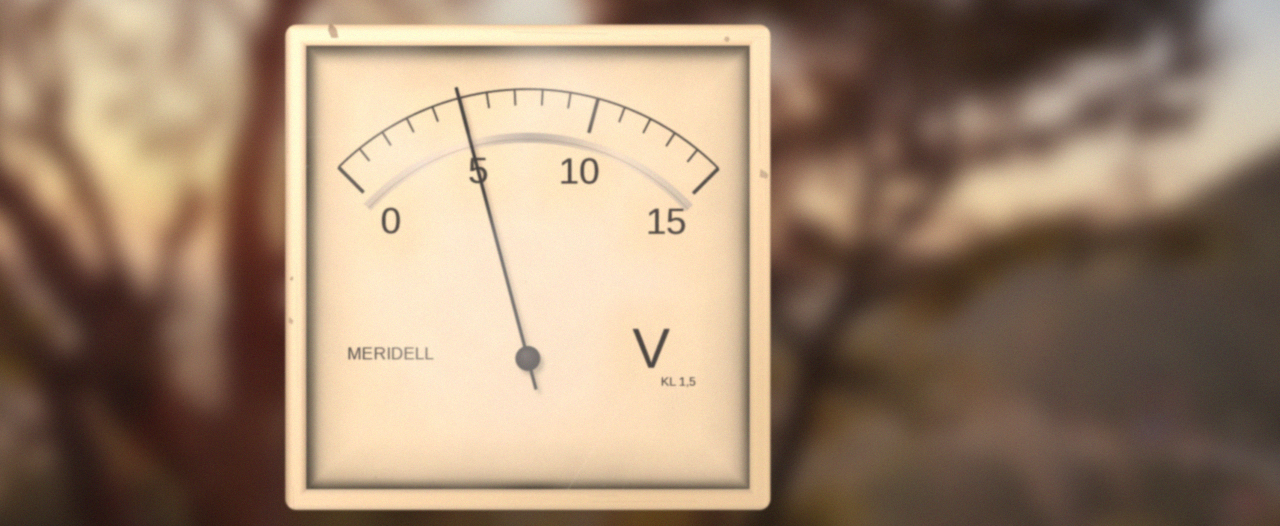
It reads {"value": 5, "unit": "V"}
